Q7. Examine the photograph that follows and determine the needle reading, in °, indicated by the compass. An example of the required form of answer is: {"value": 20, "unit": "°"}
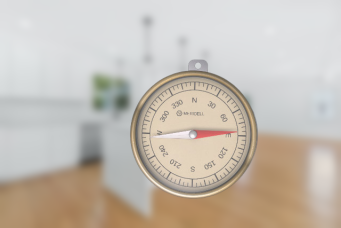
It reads {"value": 85, "unit": "°"}
